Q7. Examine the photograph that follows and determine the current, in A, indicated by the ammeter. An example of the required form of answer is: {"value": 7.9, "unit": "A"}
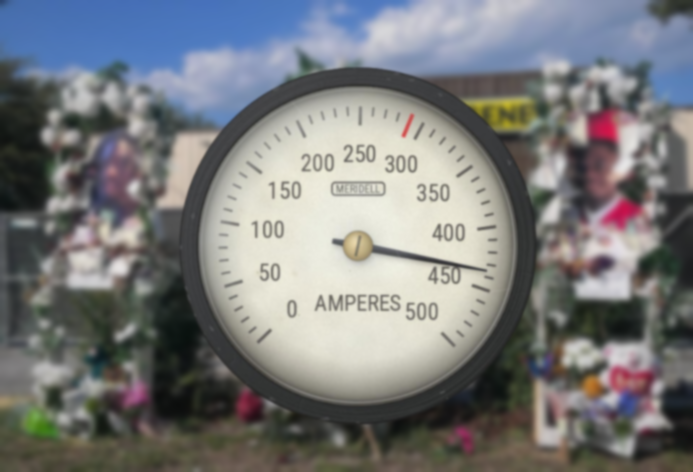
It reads {"value": 435, "unit": "A"}
